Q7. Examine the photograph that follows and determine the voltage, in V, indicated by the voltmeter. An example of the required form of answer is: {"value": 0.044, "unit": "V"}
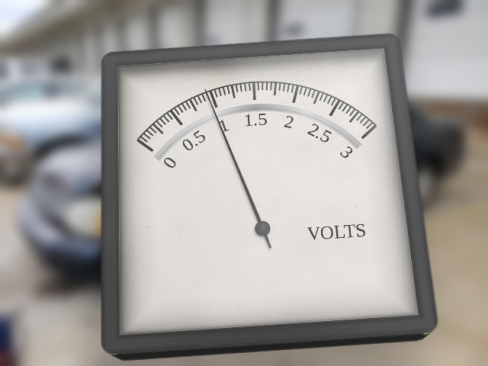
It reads {"value": 0.95, "unit": "V"}
